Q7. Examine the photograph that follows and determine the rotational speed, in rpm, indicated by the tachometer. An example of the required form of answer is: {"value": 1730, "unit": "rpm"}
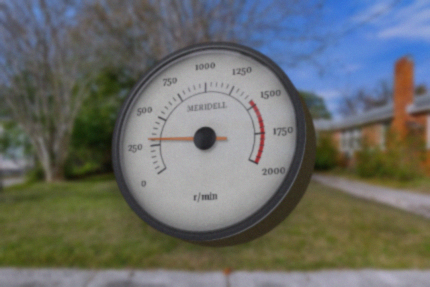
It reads {"value": 300, "unit": "rpm"}
